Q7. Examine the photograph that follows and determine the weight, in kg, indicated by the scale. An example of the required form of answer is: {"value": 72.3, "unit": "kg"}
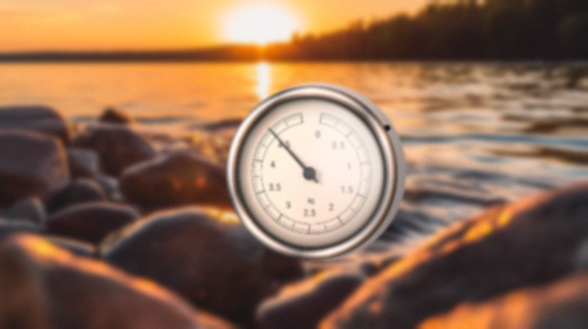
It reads {"value": 4.5, "unit": "kg"}
